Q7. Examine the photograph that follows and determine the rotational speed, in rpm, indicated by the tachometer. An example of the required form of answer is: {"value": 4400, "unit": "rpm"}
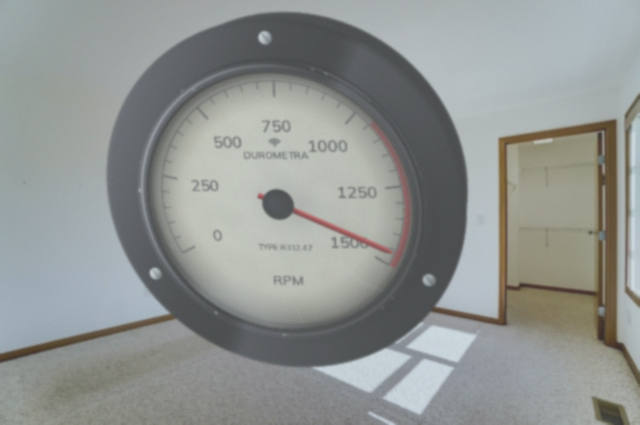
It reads {"value": 1450, "unit": "rpm"}
